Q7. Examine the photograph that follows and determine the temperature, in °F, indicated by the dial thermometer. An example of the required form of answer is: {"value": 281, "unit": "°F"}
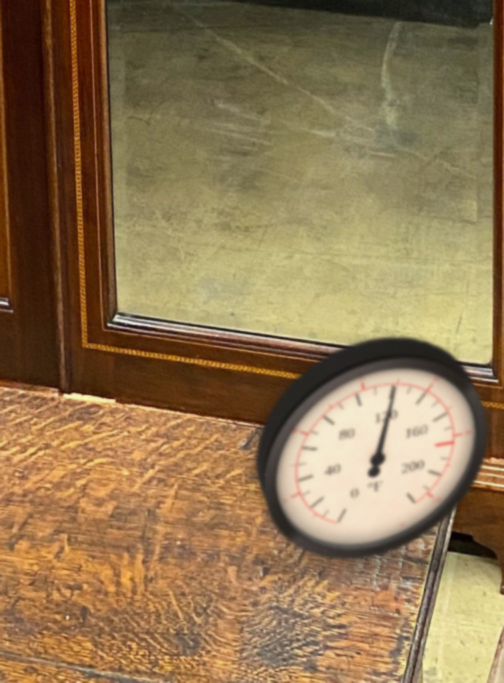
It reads {"value": 120, "unit": "°F"}
